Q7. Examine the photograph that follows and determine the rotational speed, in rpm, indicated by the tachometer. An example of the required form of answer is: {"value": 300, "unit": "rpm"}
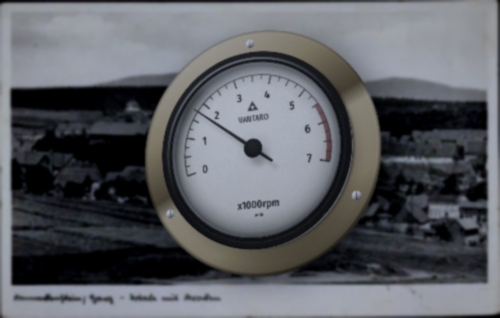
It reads {"value": 1750, "unit": "rpm"}
